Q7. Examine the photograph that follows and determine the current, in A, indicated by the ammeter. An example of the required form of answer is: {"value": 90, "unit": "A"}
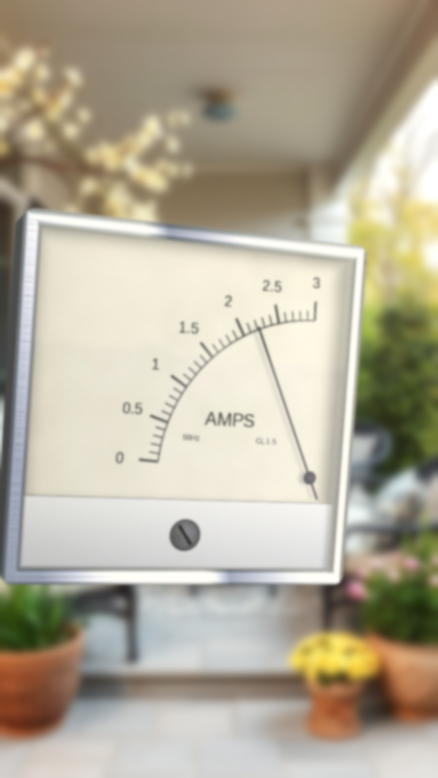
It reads {"value": 2.2, "unit": "A"}
